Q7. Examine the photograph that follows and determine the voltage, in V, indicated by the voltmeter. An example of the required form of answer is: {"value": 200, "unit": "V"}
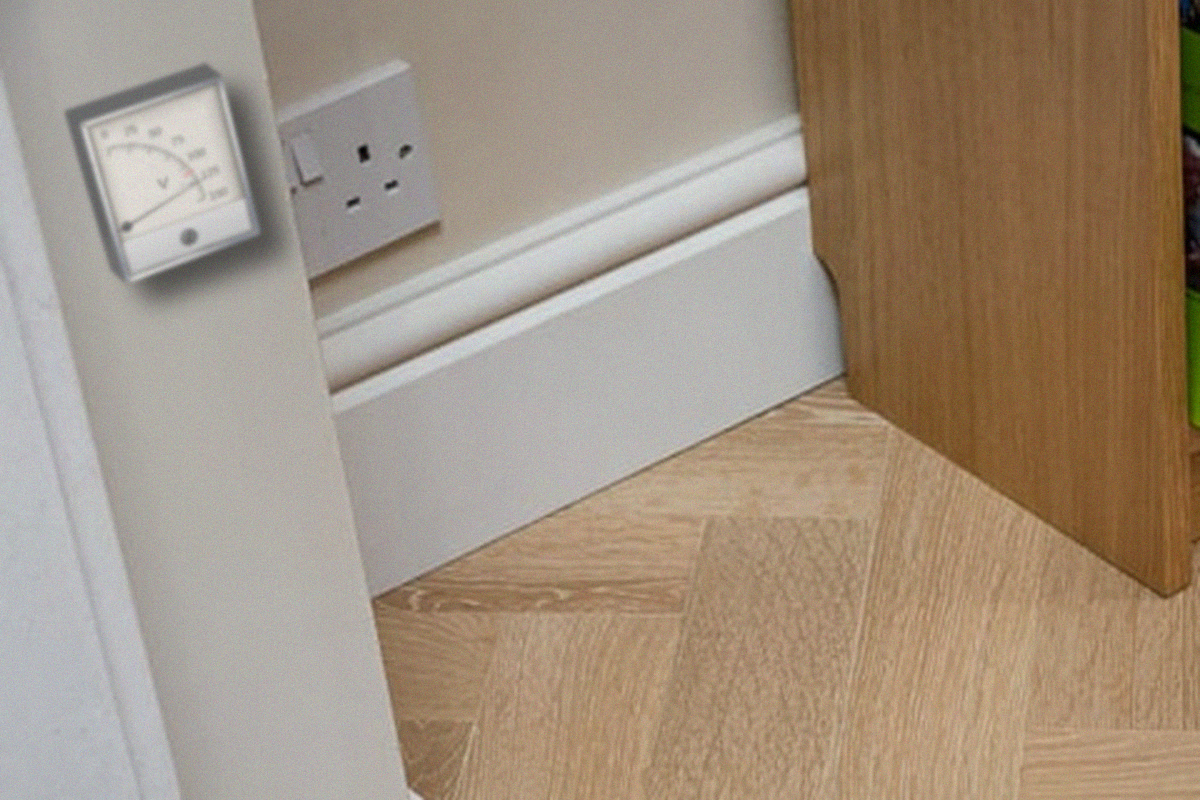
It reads {"value": 125, "unit": "V"}
